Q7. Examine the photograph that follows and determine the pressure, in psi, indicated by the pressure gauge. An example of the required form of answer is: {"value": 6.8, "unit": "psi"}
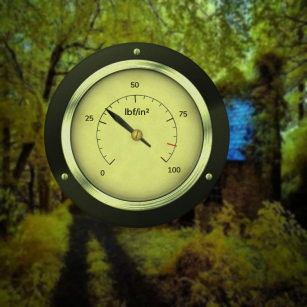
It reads {"value": 32.5, "unit": "psi"}
